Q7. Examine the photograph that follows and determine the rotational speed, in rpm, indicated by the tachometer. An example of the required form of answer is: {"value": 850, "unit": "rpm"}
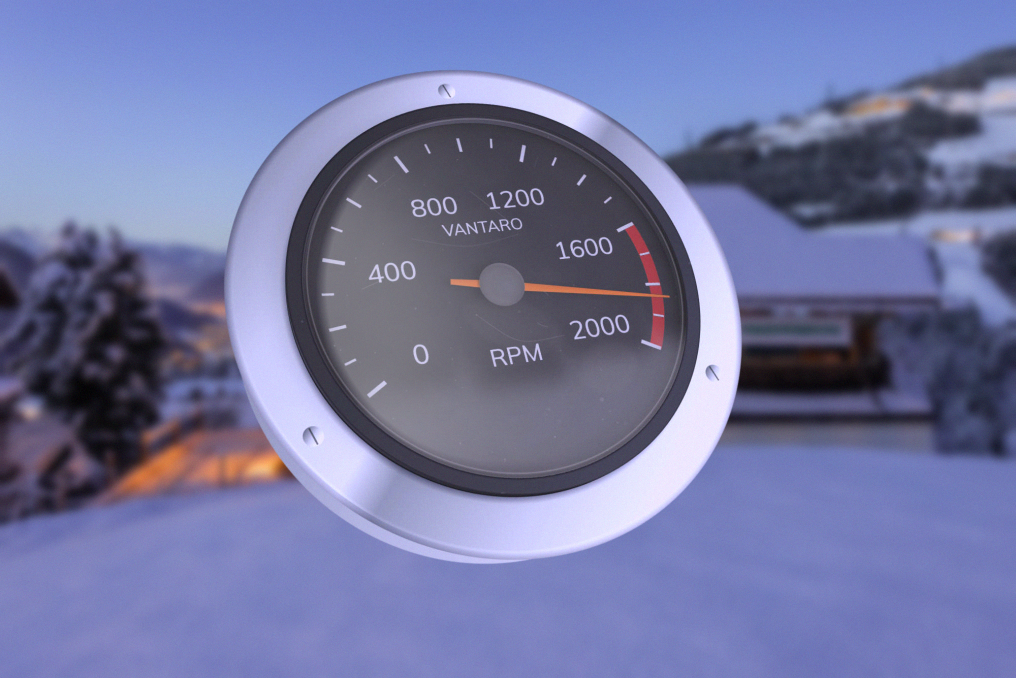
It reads {"value": 1850, "unit": "rpm"}
